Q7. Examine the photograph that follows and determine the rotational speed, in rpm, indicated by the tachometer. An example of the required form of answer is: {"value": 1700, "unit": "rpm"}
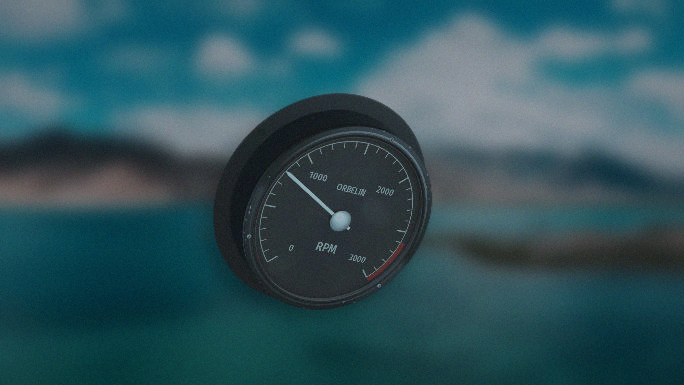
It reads {"value": 800, "unit": "rpm"}
